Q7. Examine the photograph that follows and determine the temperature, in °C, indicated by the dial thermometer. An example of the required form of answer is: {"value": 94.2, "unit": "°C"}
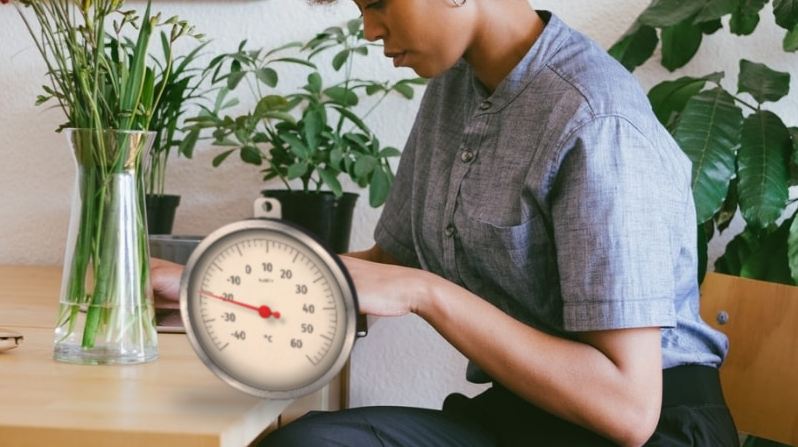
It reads {"value": -20, "unit": "°C"}
